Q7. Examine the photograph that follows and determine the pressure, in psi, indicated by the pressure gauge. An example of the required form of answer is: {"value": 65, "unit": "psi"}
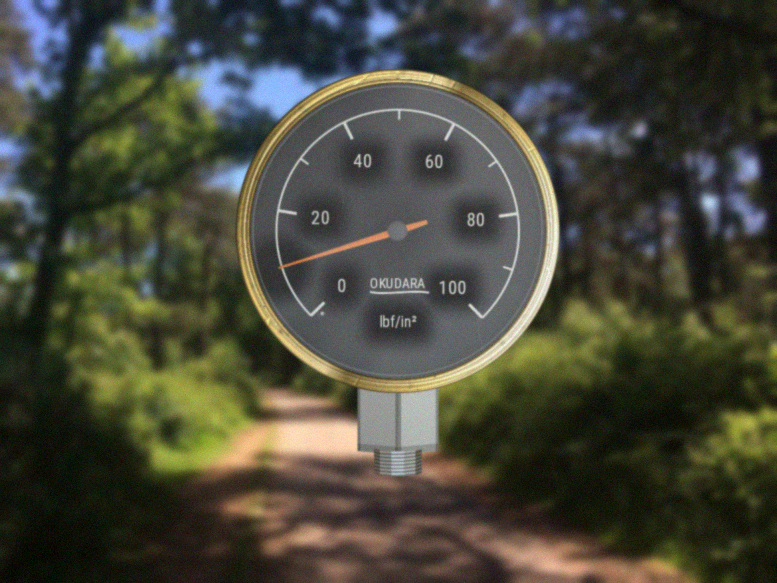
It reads {"value": 10, "unit": "psi"}
